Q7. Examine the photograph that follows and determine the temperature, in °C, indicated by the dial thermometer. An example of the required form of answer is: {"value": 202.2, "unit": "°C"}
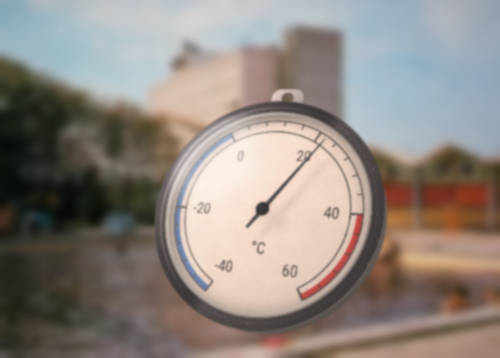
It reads {"value": 22, "unit": "°C"}
